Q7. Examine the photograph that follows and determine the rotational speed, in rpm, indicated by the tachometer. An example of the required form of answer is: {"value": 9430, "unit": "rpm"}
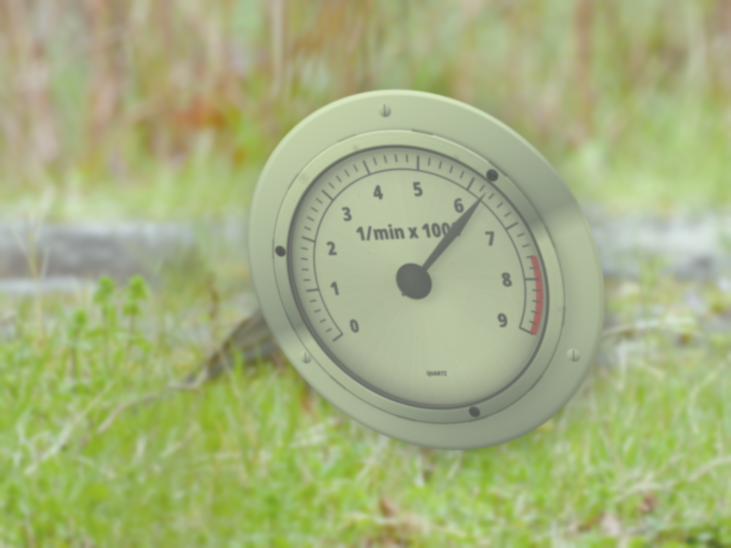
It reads {"value": 6300, "unit": "rpm"}
